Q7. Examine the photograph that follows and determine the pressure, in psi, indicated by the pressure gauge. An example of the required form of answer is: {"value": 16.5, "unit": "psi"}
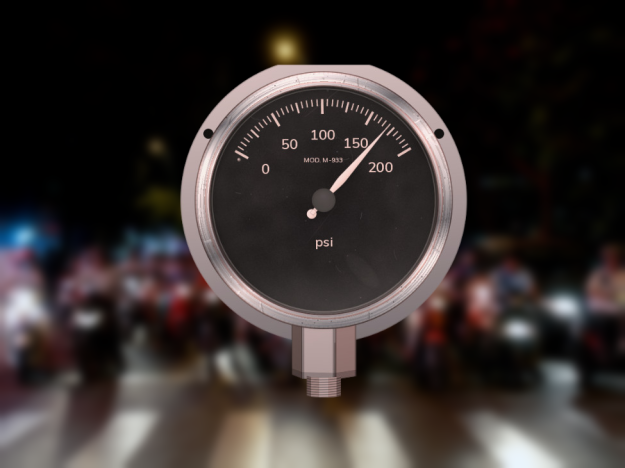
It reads {"value": 170, "unit": "psi"}
